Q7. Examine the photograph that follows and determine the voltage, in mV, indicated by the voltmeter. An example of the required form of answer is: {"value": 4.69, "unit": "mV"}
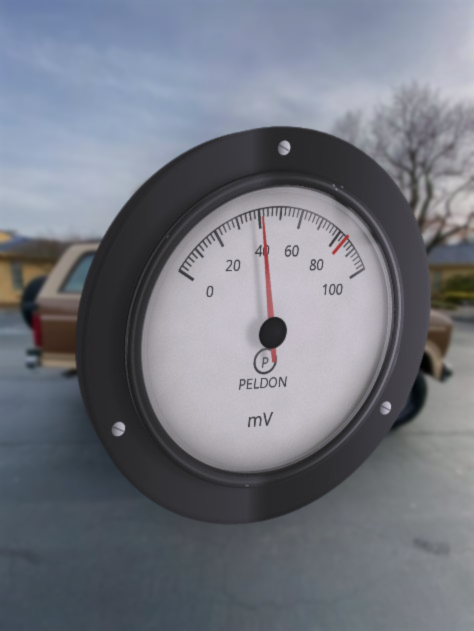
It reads {"value": 40, "unit": "mV"}
